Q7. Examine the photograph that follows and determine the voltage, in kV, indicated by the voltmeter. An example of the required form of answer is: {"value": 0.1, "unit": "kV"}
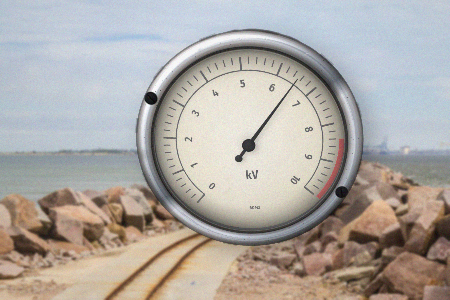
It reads {"value": 6.5, "unit": "kV"}
